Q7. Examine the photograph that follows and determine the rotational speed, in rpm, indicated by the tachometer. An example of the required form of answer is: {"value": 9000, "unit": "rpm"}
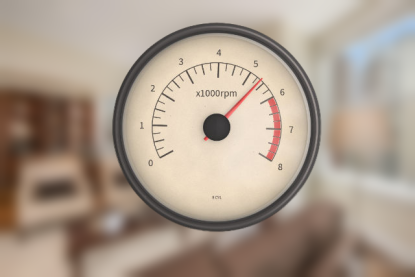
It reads {"value": 5375, "unit": "rpm"}
